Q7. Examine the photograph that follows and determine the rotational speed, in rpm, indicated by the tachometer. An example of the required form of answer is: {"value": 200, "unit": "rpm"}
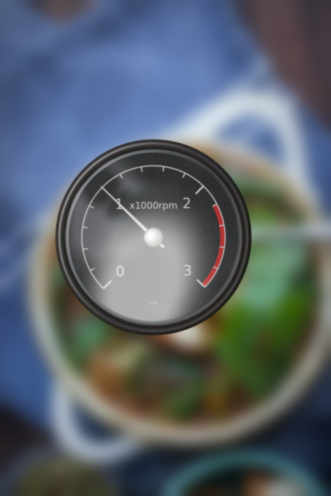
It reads {"value": 1000, "unit": "rpm"}
